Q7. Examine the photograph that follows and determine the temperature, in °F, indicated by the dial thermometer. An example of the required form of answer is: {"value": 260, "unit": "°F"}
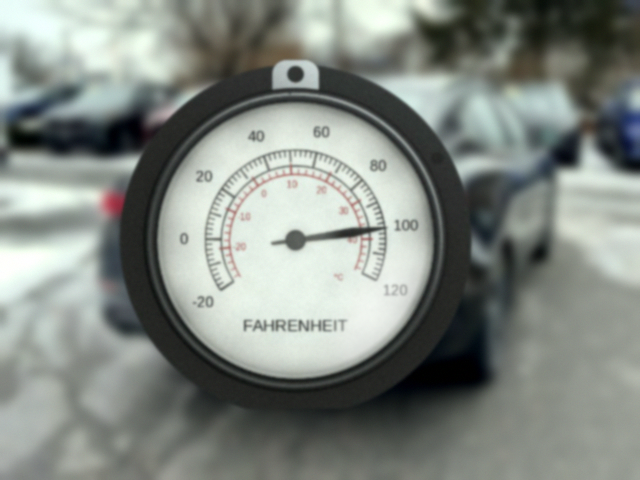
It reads {"value": 100, "unit": "°F"}
